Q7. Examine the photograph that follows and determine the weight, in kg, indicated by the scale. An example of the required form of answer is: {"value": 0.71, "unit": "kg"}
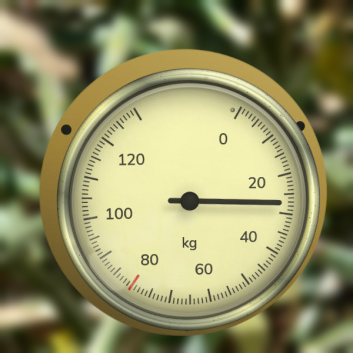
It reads {"value": 27, "unit": "kg"}
